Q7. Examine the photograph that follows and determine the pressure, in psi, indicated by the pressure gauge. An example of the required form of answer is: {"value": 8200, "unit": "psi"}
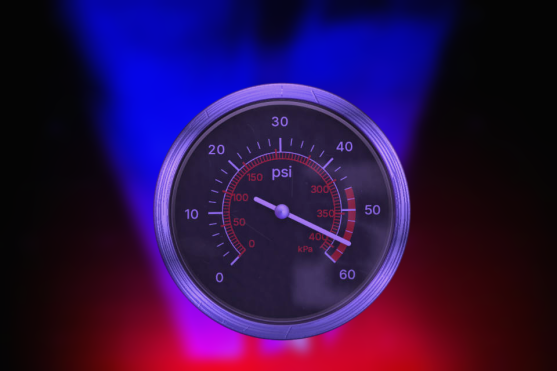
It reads {"value": 56, "unit": "psi"}
